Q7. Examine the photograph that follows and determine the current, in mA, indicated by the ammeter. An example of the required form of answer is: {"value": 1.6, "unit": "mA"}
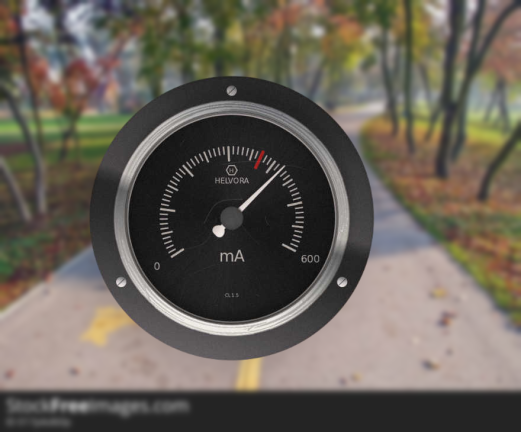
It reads {"value": 420, "unit": "mA"}
